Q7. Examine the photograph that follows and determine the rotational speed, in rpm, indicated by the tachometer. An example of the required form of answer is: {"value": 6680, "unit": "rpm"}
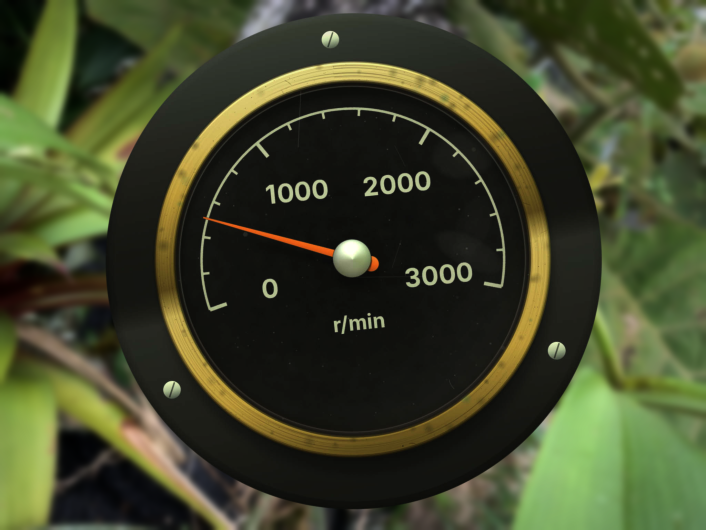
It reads {"value": 500, "unit": "rpm"}
